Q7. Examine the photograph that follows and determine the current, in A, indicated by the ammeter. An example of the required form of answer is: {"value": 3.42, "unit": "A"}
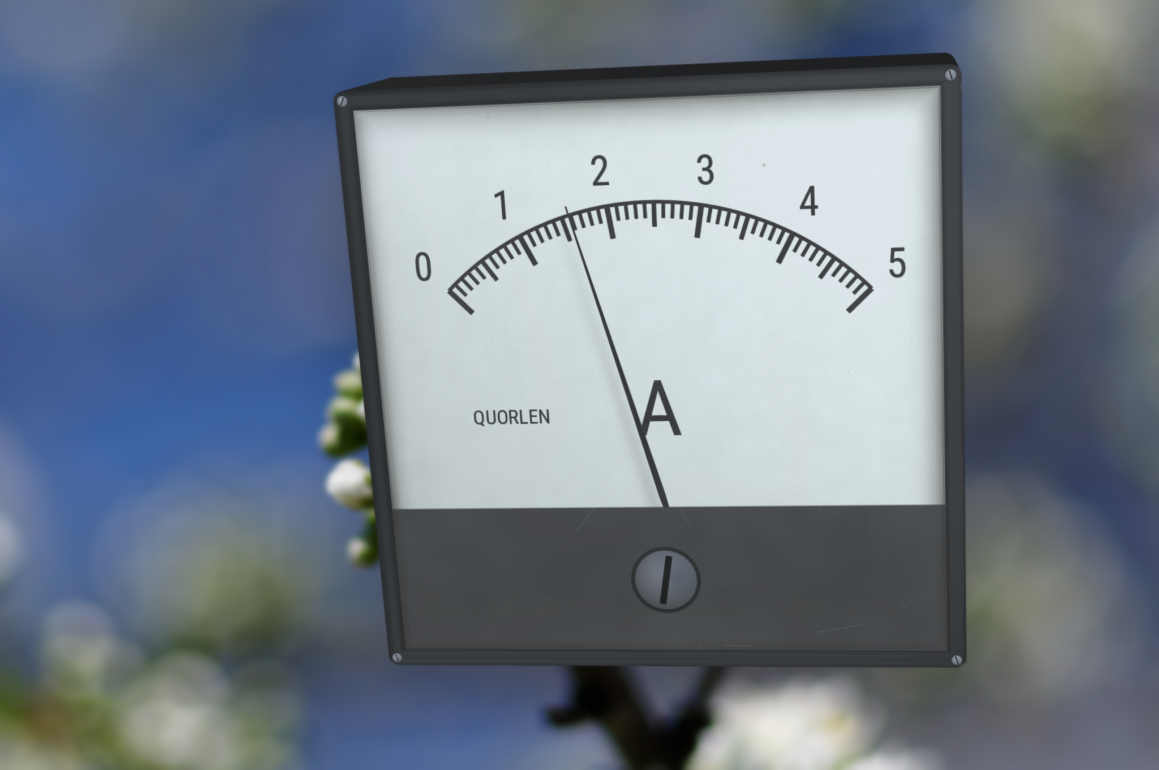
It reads {"value": 1.6, "unit": "A"}
